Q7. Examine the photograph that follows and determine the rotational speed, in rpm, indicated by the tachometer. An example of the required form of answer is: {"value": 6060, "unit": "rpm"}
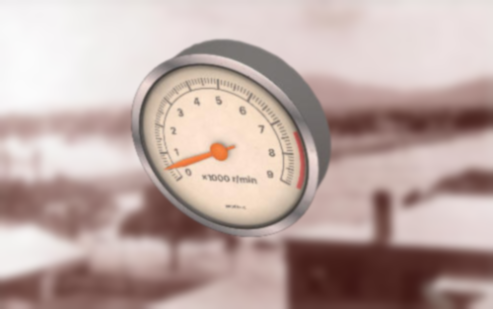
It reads {"value": 500, "unit": "rpm"}
